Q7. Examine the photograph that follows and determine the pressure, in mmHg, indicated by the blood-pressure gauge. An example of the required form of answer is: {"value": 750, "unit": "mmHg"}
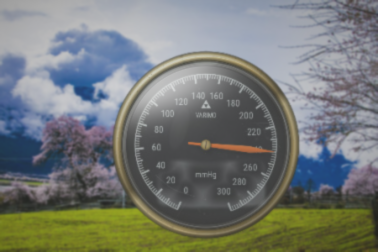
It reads {"value": 240, "unit": "mmHg"}
